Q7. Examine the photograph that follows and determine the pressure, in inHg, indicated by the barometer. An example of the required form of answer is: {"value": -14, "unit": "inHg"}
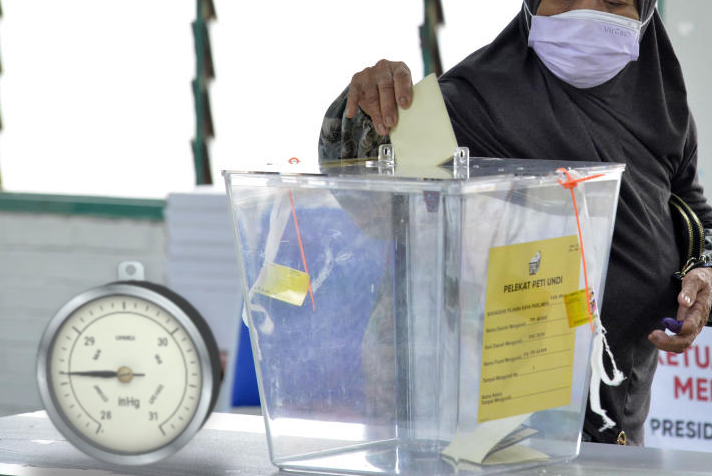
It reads {"value": 28.6, "unit": "inHg"}
